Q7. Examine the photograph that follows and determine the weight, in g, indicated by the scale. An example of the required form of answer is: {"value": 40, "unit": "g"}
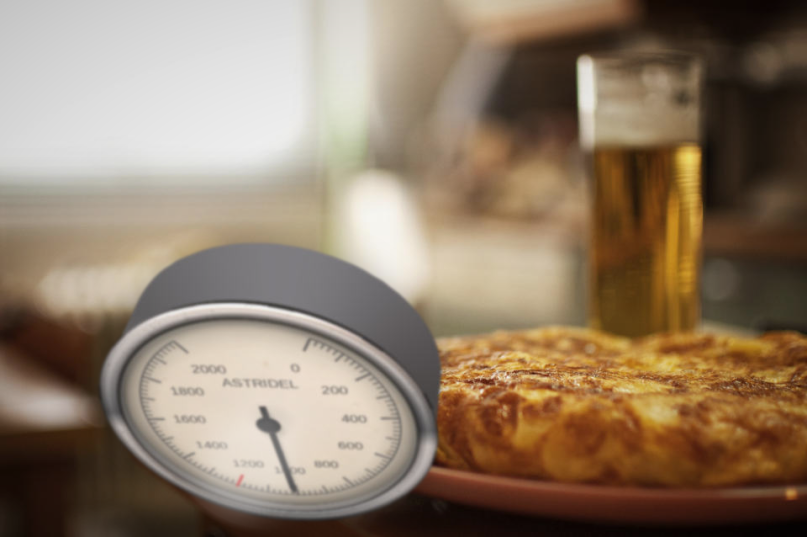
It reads {"value": 1000, "unit": "g"}
